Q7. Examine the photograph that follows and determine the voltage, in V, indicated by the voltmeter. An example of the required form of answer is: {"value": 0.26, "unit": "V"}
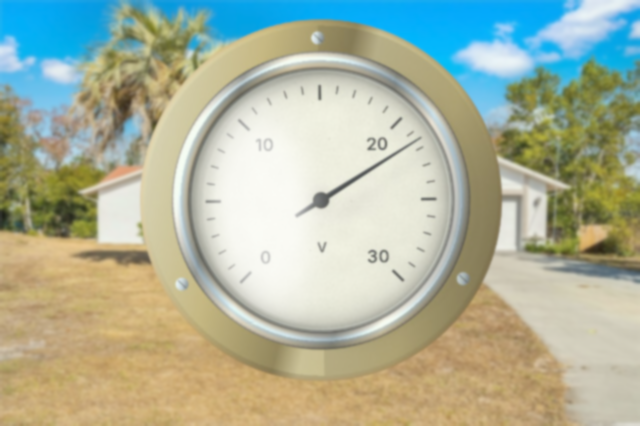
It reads {"value": 21.5, "unit": "V"}
